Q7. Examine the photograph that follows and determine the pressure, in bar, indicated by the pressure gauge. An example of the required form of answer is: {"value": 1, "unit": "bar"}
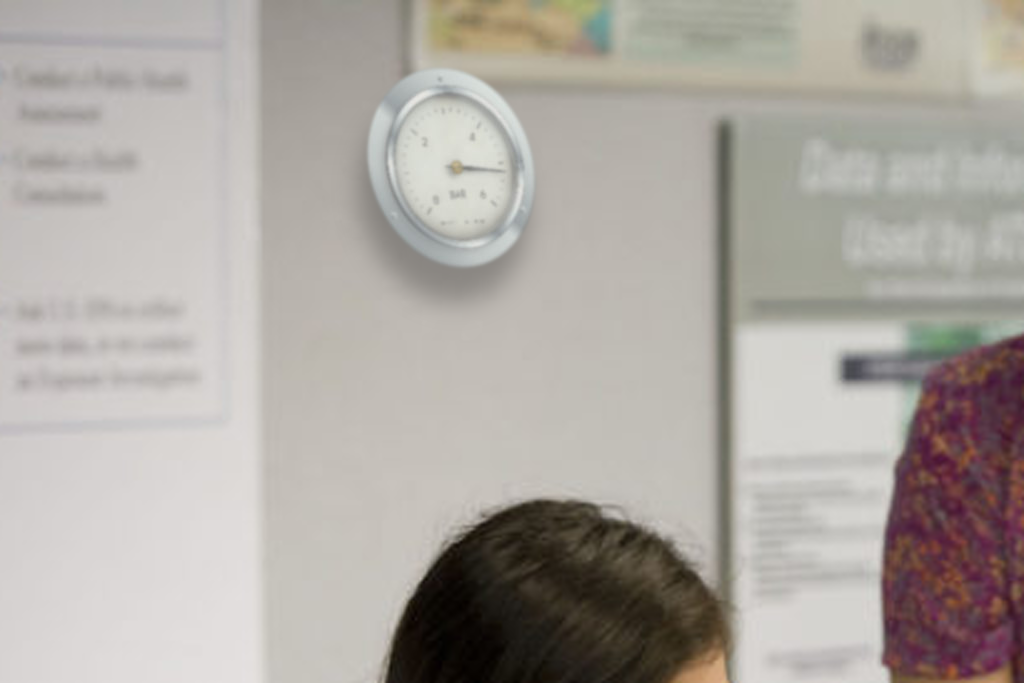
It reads {"value": 5.2, "unit": "bar"}
